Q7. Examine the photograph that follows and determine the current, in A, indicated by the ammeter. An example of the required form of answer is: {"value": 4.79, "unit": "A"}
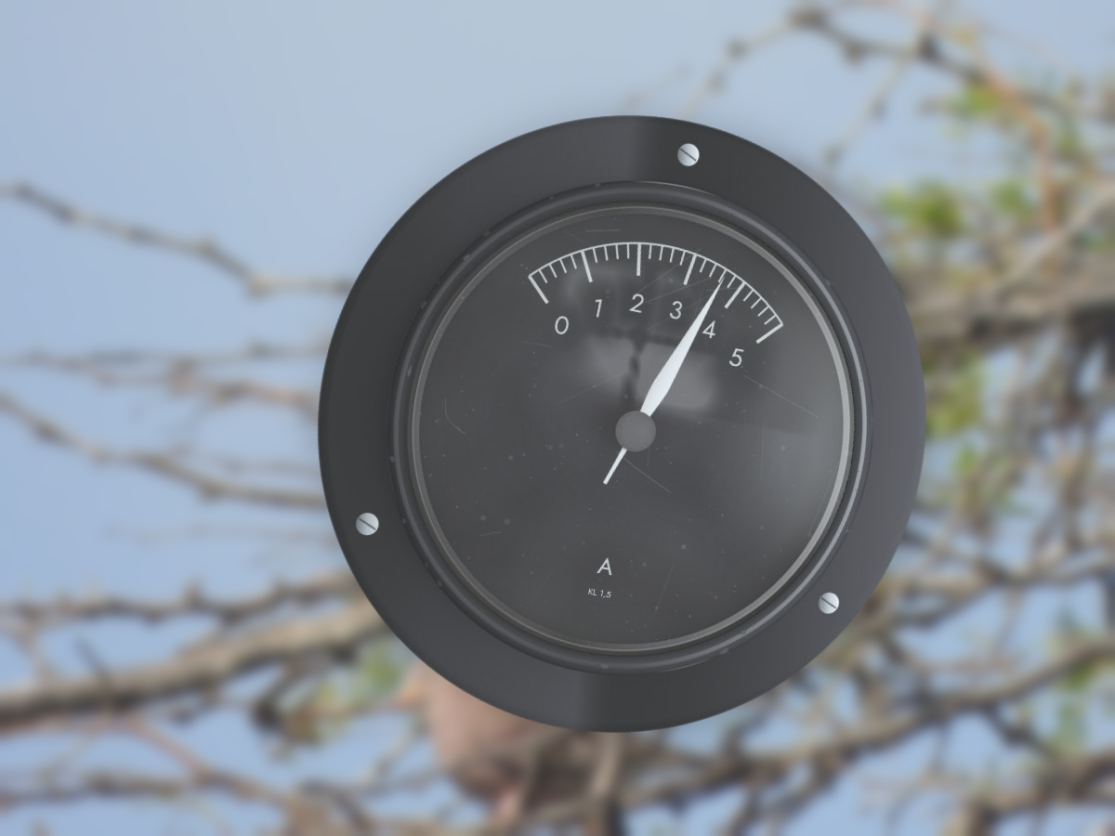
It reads {"value": 3.6, "unit": "A"}
